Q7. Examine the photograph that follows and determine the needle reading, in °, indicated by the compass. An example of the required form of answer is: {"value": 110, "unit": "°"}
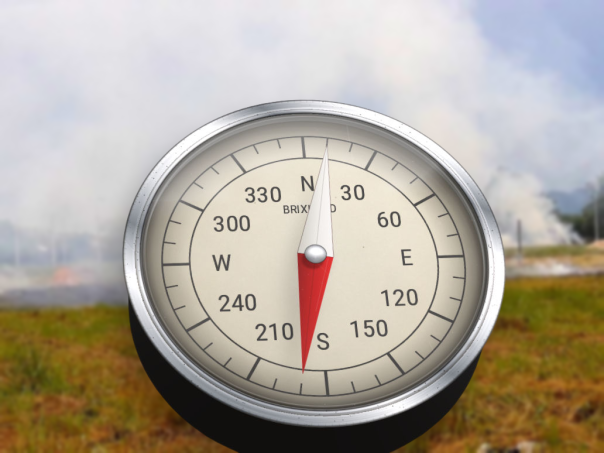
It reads {"value": 190, "unit": "°"}
